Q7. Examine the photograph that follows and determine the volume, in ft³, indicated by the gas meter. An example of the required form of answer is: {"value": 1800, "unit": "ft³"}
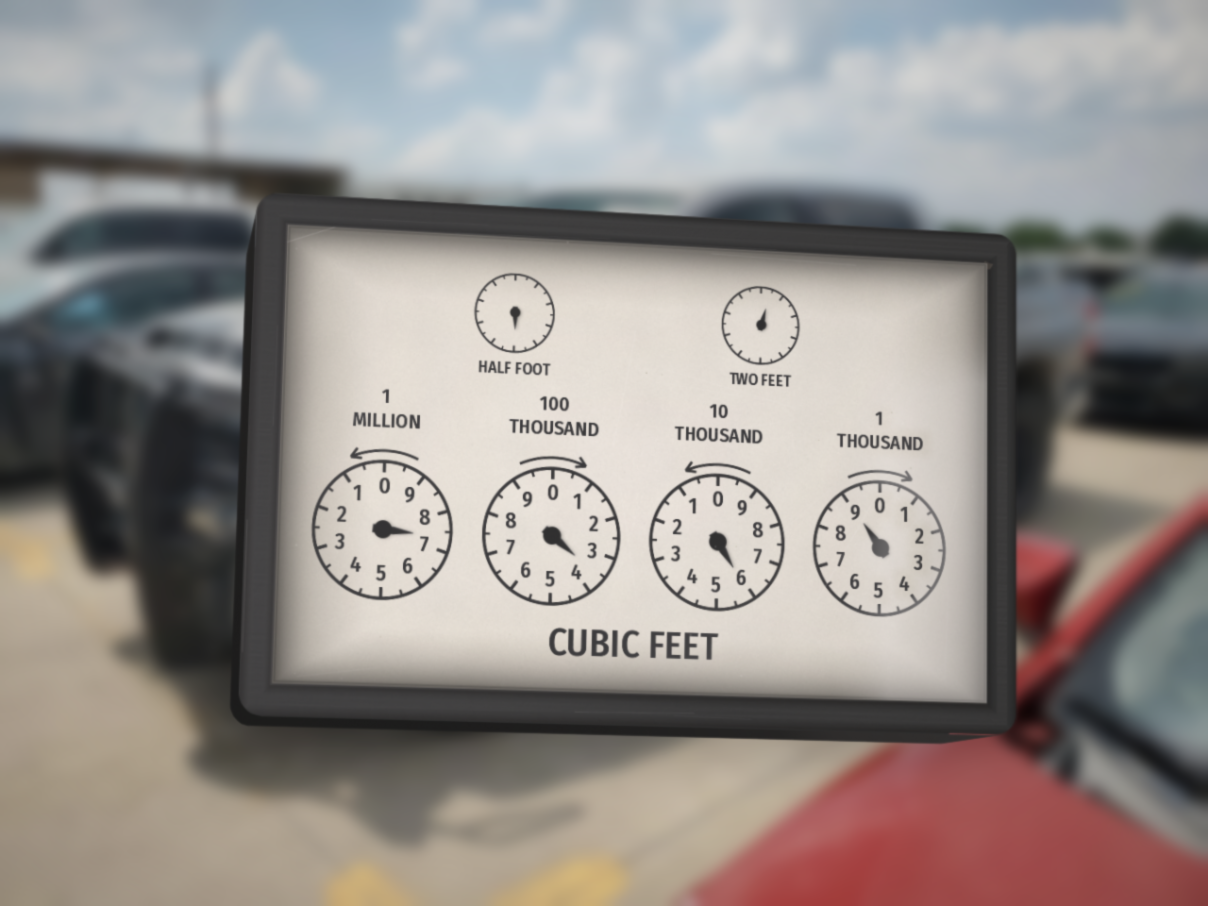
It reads {"value": 735900, "unit": "ft³"}
